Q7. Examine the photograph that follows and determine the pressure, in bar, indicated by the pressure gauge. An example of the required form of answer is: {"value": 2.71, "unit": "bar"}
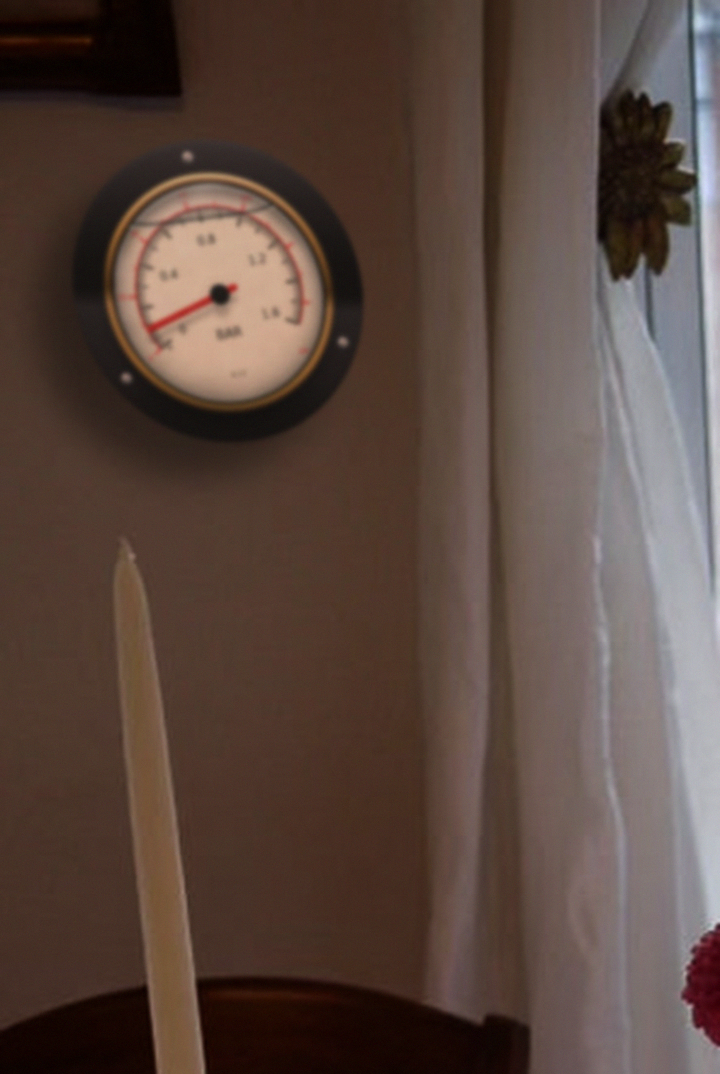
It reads {"value": 0.1, "unit": "bar"}
